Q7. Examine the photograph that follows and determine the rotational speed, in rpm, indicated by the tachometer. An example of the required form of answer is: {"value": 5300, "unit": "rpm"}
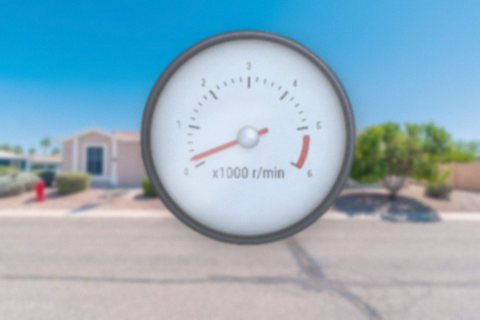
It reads {"value": 200, "unit": "rpm"}
